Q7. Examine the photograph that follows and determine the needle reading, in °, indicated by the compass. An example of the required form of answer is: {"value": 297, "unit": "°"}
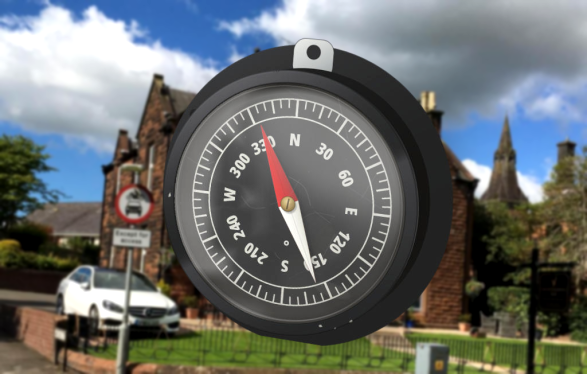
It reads {"value": 335, "unit": "°"}
